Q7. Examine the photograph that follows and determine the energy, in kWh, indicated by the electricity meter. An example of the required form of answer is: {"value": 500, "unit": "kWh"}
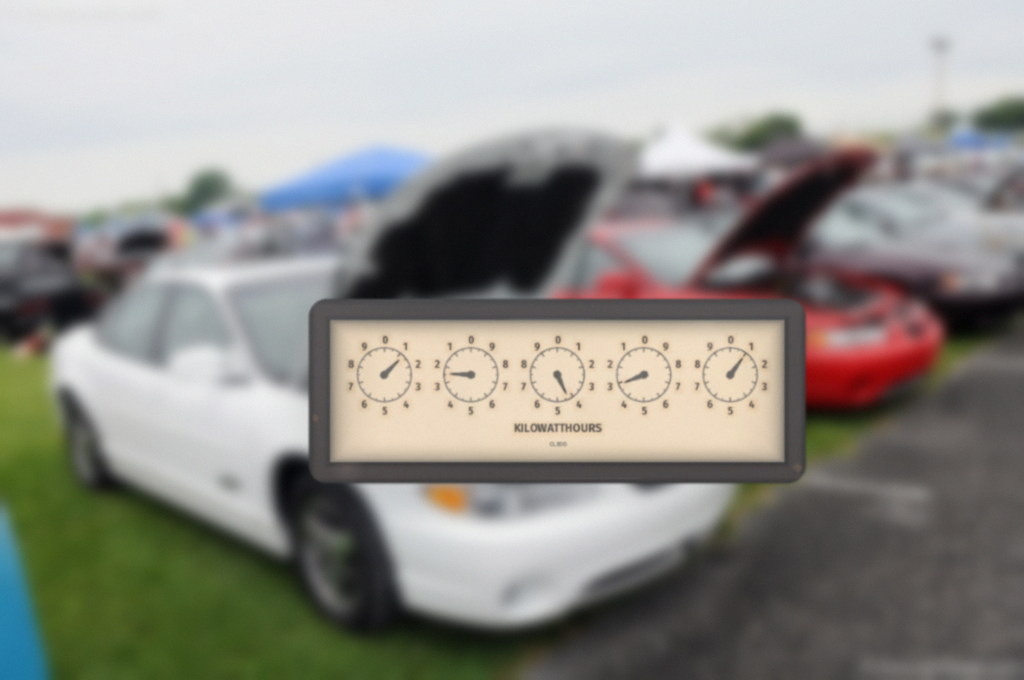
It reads {"value": 12431, "unit": "kWh"}
